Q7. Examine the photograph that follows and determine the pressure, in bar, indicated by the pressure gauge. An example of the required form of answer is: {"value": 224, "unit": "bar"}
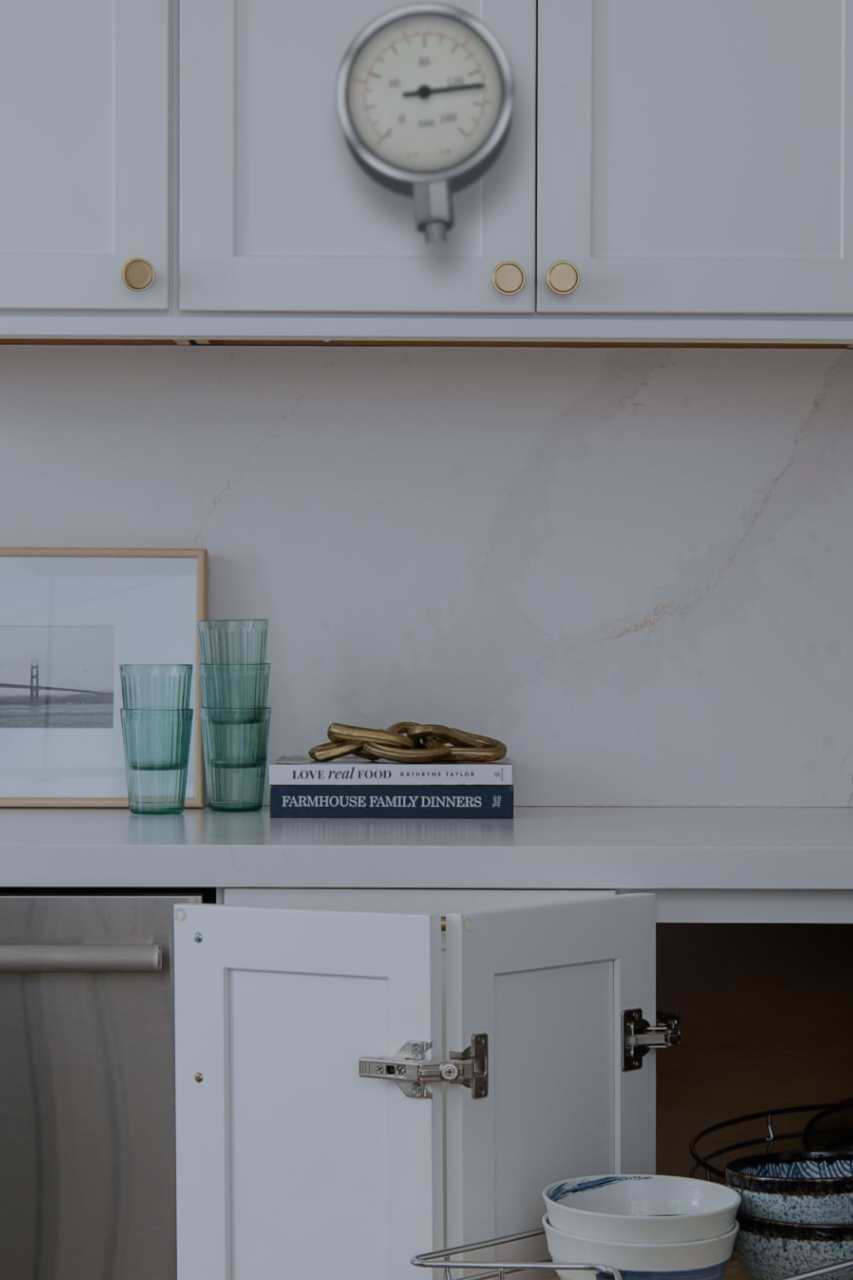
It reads {"value": 130, "unit": "bar"}
